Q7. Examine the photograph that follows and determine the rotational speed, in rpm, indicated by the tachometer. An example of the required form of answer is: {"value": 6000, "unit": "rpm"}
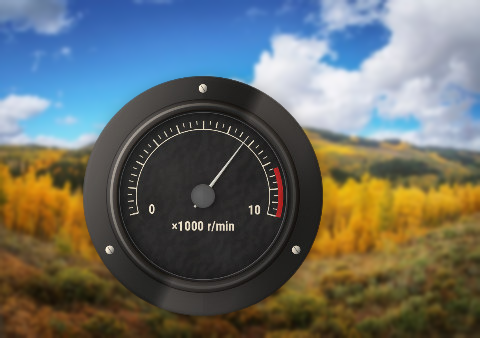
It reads {"value": 6750, "unit": "rpm"}
